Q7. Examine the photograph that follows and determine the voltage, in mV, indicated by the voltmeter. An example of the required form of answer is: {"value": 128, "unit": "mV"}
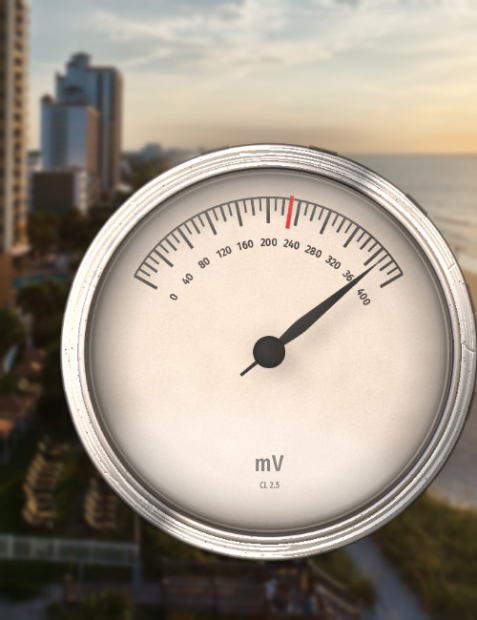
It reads {"value": 370, "unit": "mV"}
